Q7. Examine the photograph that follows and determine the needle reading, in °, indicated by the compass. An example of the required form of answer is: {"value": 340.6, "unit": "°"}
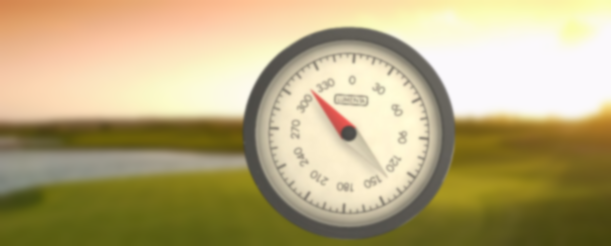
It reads {"value": 315, "unit": "°"}
